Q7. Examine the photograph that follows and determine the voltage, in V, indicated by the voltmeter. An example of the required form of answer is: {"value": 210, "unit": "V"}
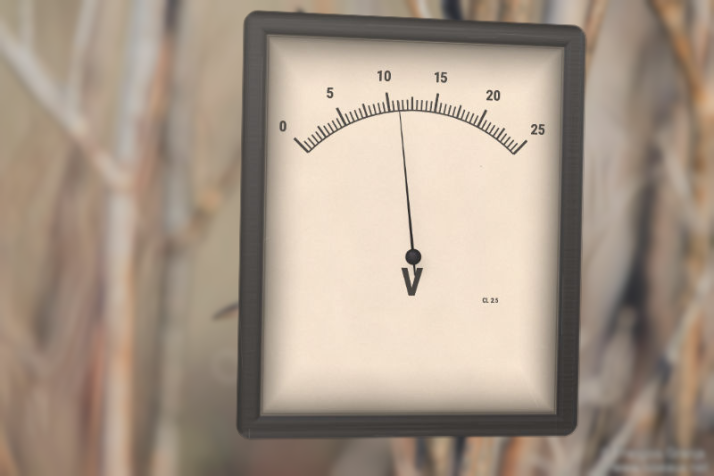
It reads {"value": 11, "unit": "V"}
